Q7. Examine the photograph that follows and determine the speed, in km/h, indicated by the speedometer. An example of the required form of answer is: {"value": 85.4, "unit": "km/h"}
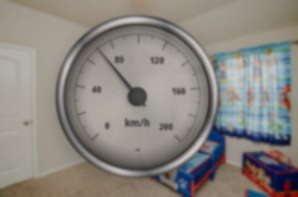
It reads {"value": 70, "unit": "km/h"}
